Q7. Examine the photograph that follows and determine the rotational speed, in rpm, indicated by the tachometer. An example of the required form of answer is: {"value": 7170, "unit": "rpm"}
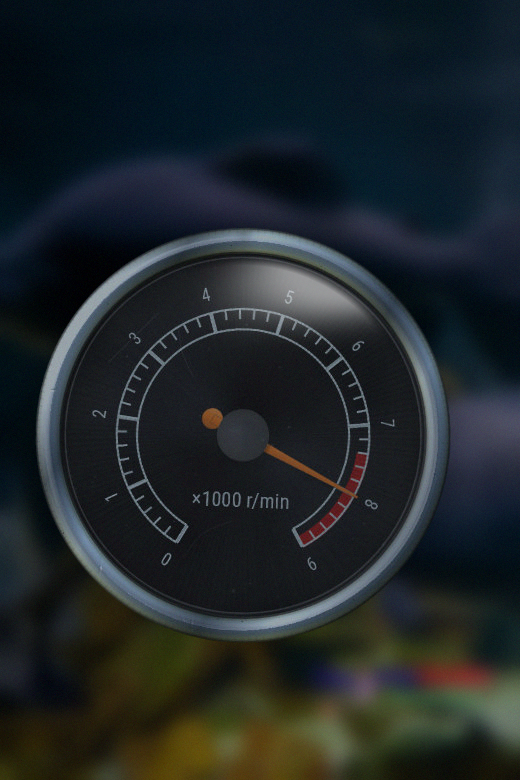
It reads {"value": 8000, "unit": "rpm"}
